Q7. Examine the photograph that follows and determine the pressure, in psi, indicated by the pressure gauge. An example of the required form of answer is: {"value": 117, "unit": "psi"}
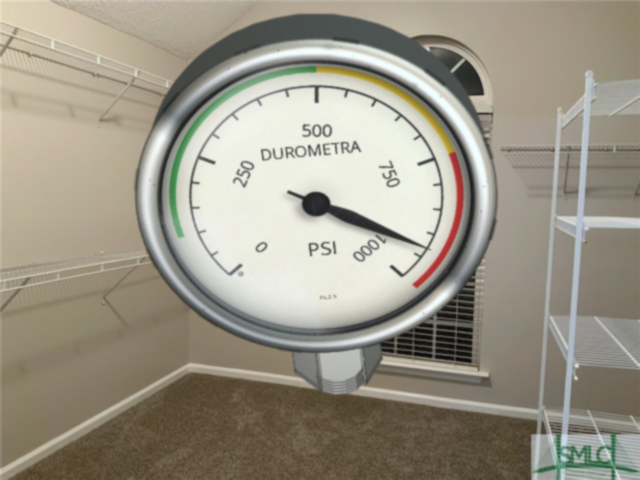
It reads {"value": 925, "unit": "psi"}
